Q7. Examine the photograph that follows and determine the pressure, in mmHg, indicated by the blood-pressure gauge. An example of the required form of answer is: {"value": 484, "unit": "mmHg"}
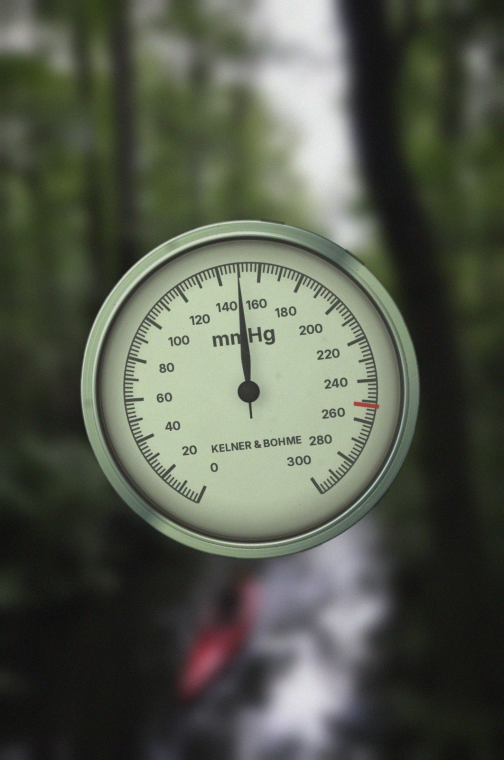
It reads {"value": 150, "unit": "mmHg"}
